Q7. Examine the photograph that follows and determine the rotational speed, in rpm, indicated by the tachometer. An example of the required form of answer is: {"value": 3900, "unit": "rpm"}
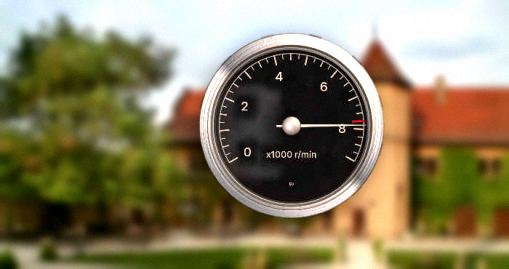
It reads {"value": 7875, "unit": "rpm"}
